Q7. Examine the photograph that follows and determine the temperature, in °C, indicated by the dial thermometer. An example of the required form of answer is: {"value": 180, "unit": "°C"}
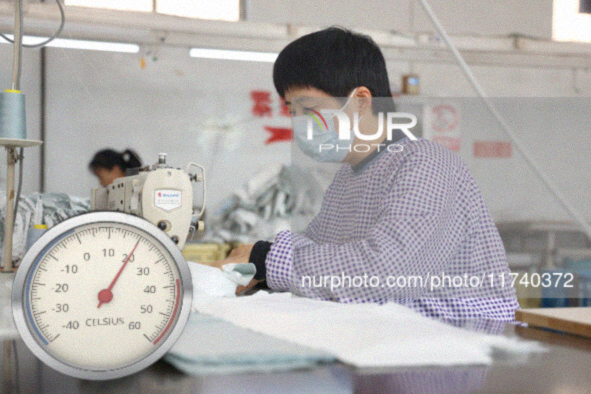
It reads {"value": 20, "unit": "°C"}
